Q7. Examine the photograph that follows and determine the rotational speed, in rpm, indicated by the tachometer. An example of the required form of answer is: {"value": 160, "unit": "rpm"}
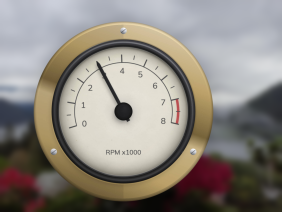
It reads {"value": 3000, "unit": "rpm"}
